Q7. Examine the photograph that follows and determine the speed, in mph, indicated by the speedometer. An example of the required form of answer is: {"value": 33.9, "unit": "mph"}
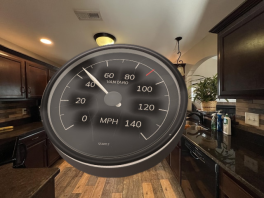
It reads {"value": 45, "unit": "mph"}
